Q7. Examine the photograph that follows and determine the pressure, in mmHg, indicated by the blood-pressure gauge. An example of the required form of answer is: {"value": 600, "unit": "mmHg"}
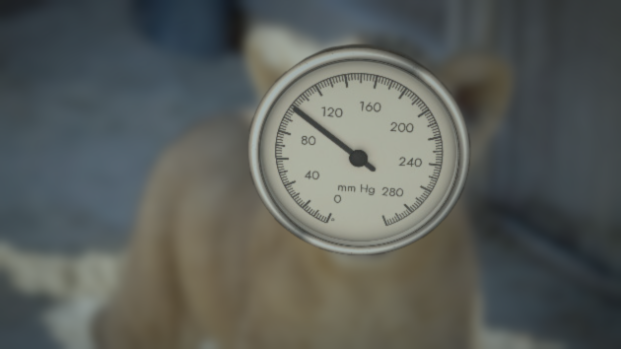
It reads {"value": 100, "unit": "mmHg"}
